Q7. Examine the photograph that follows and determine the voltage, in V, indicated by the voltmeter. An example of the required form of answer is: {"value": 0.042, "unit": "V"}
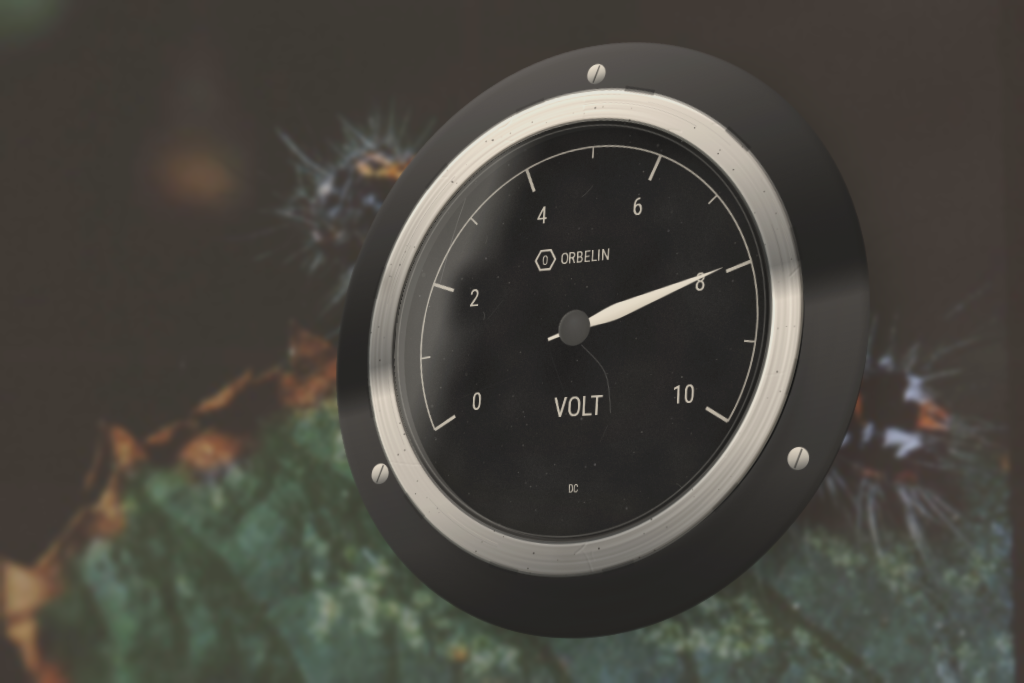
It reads {"value": 8, "unit": "V"}
